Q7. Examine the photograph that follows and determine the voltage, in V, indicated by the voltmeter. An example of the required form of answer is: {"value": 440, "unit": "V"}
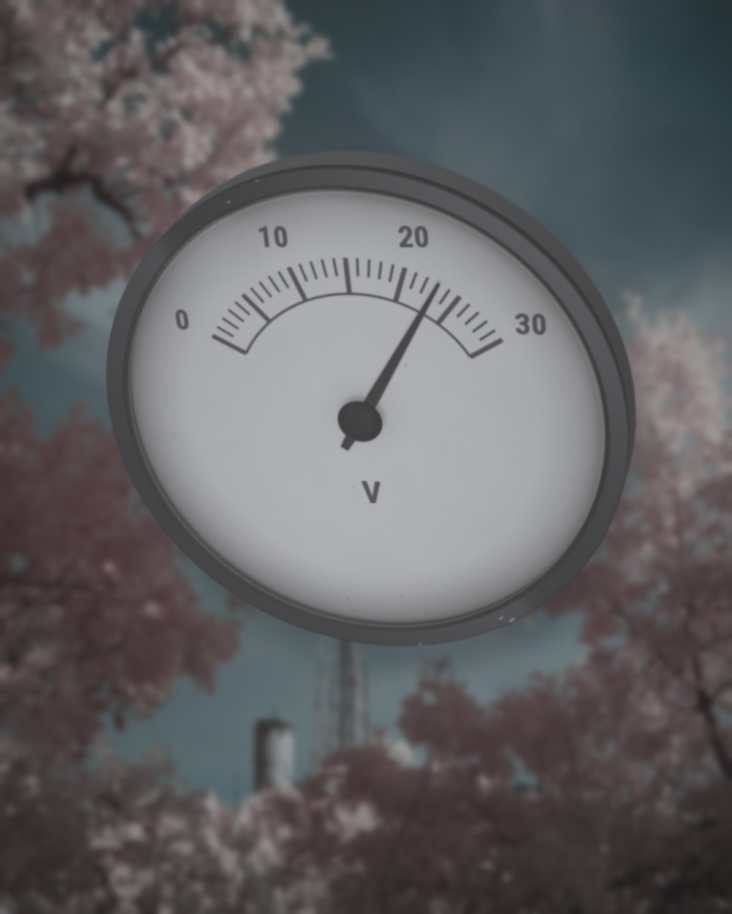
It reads {"value": 23, "unit": "V"}
